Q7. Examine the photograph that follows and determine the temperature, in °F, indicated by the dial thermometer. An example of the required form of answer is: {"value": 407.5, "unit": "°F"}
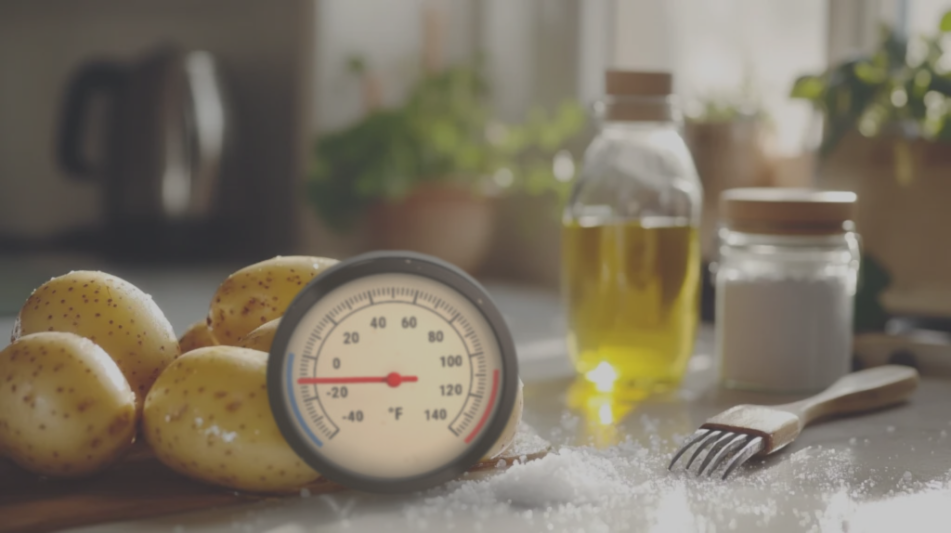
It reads {"value": -10, "unit": "°F"}
